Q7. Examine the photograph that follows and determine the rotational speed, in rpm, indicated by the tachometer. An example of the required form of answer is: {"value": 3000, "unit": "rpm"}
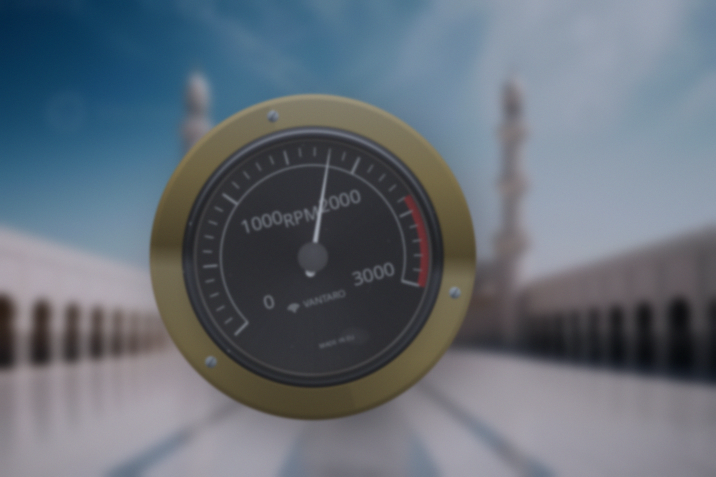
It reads {"value": 1800, "unit": "rpm"}
